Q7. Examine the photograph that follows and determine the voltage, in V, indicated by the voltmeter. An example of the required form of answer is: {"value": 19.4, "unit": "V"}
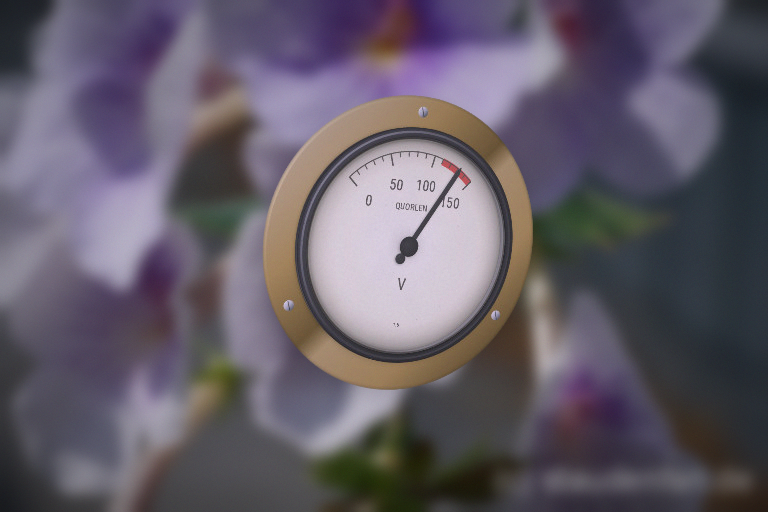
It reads {"value": 130, "unit": "V"}
